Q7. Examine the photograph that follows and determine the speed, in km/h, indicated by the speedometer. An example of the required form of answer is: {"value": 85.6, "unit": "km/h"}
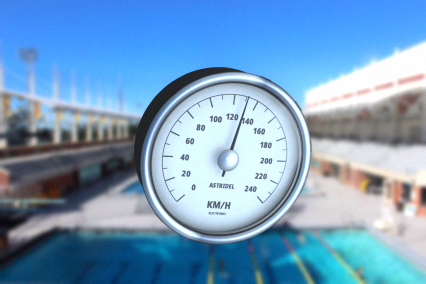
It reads {"value": 130, "unit": "km/h"}
